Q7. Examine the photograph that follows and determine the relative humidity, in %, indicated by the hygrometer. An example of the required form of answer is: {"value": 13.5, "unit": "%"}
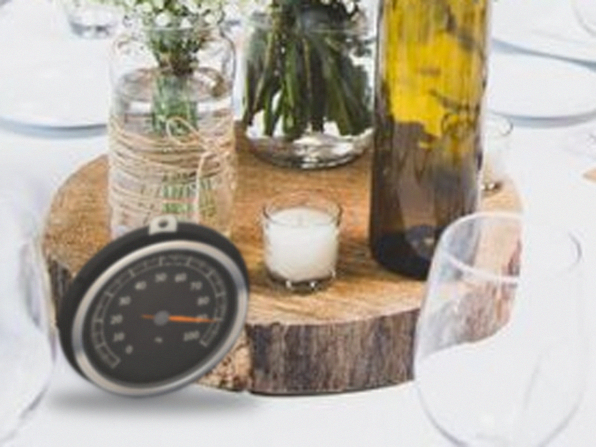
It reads {"value": 90, "unit": "%"}
